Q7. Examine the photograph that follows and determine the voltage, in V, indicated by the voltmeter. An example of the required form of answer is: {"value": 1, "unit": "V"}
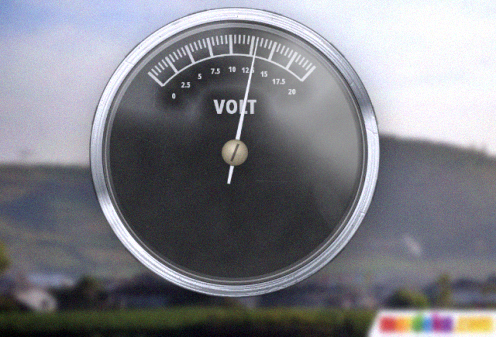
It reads {"value": 13, "unit": "V"}
